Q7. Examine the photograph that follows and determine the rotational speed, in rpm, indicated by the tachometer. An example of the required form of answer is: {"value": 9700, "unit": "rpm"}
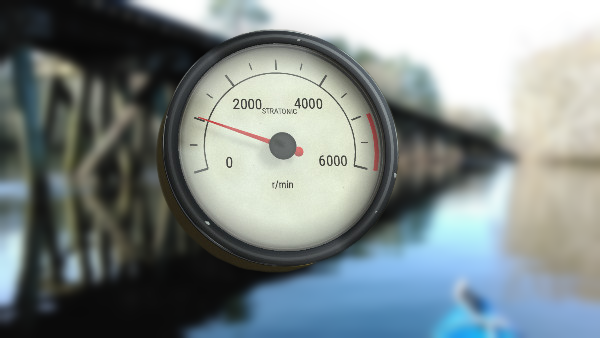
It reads {"value": 1000, "unit": "rpm"}
